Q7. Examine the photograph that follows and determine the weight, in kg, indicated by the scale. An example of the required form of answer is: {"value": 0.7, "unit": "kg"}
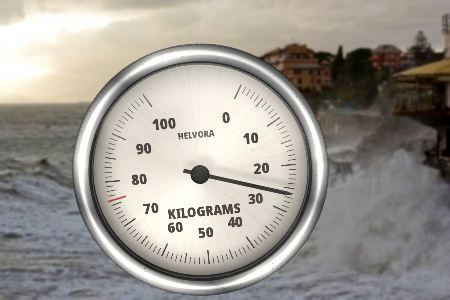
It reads {"value": 26, "unit": "kg"}
